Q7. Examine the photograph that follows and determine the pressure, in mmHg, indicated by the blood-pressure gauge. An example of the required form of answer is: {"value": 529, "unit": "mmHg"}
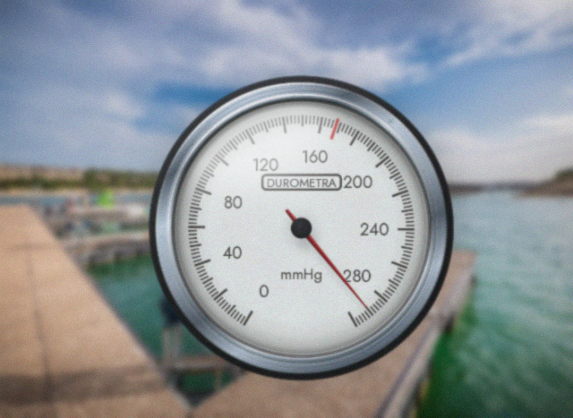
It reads {"value": 290, "unit": "mmHg"}
